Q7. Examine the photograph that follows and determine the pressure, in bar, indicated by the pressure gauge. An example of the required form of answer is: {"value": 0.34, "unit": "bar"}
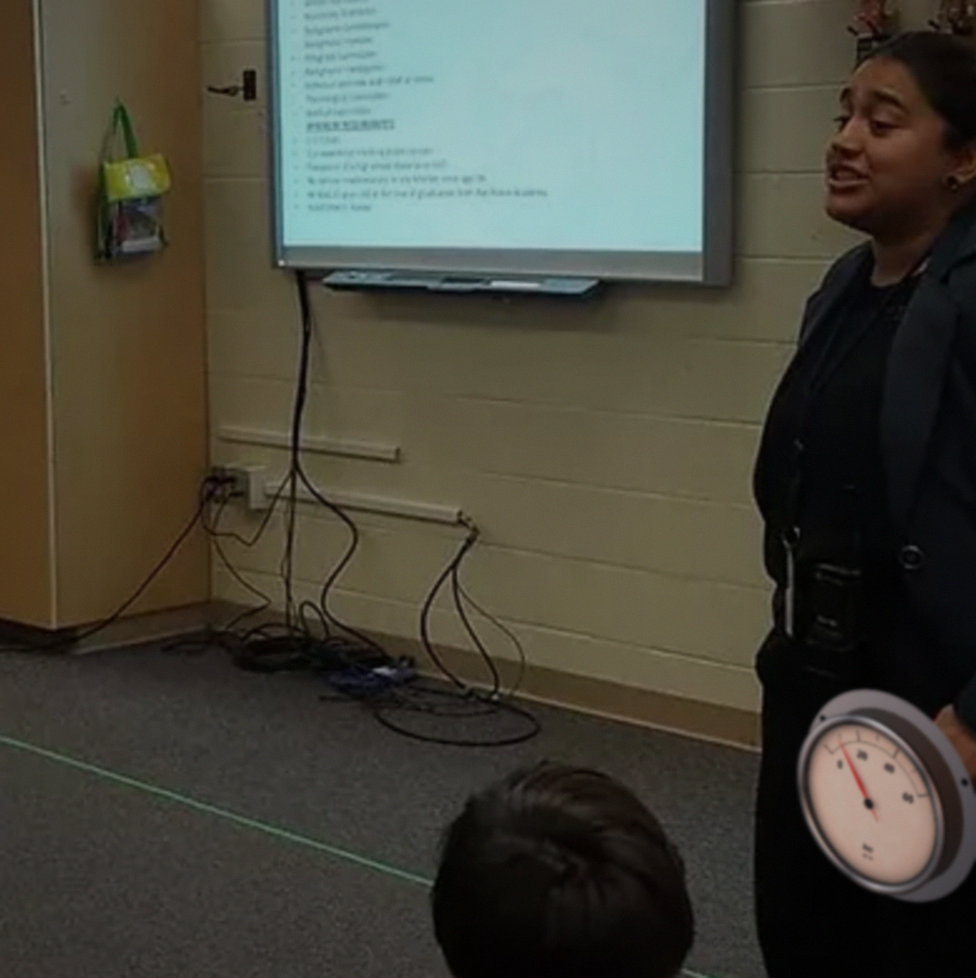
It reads {"value": 10, "unit": "bar"}
